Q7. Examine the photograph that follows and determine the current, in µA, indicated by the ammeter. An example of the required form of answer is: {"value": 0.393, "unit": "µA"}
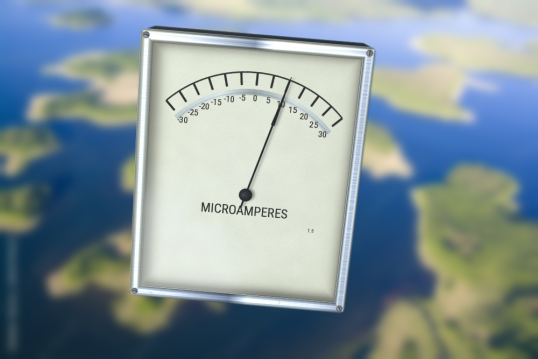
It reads {"value": 10, "unit": "µA"}
